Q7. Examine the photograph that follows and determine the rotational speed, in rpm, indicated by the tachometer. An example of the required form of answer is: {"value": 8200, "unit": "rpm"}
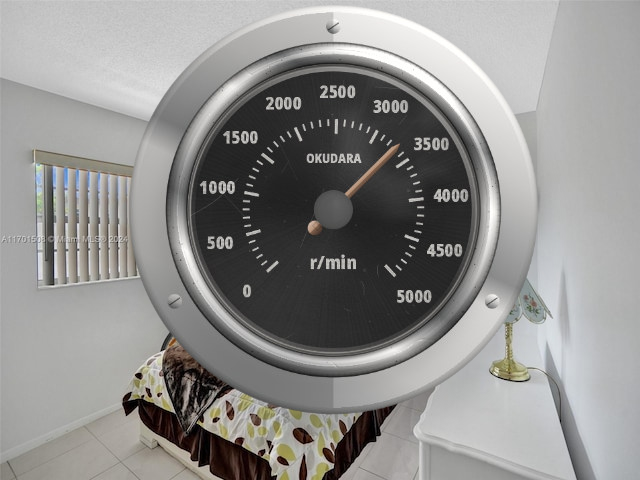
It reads {"value": 3300, "unit": "rpm"}
